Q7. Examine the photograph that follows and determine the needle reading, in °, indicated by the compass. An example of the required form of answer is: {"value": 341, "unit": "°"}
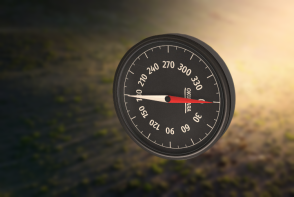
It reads {"value": 0, "unit": "°"}
